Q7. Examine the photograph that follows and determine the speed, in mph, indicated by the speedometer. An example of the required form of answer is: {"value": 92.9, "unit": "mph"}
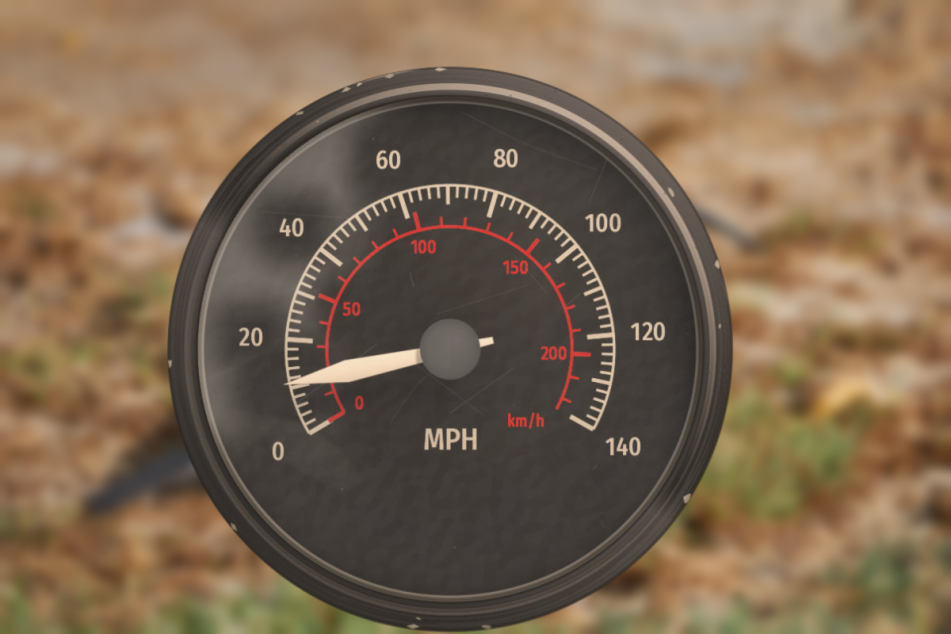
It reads {"value": 11, "unit": "mph"}
